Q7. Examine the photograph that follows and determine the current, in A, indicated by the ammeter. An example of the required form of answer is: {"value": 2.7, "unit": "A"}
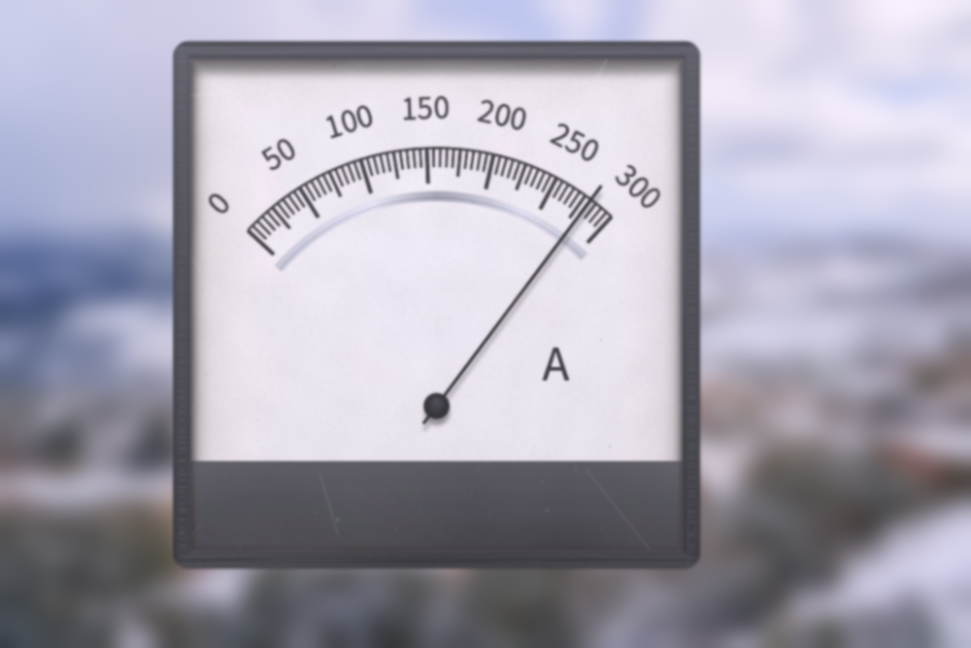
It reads {"value": 280, "unit": "A"}
